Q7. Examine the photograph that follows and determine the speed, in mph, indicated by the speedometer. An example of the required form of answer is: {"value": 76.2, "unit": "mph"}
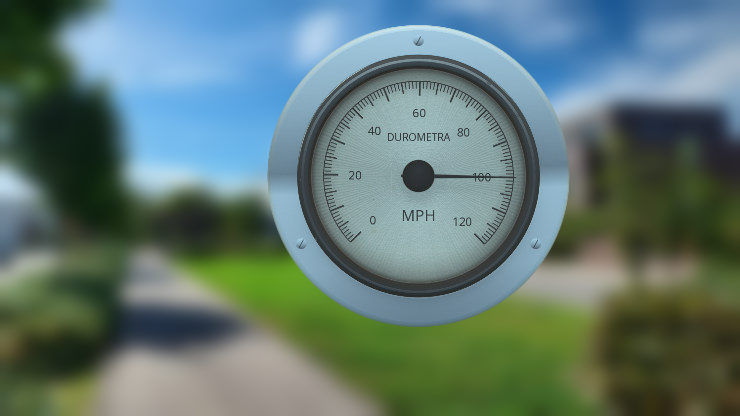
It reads {"value": 100, "unit": "mph"}
